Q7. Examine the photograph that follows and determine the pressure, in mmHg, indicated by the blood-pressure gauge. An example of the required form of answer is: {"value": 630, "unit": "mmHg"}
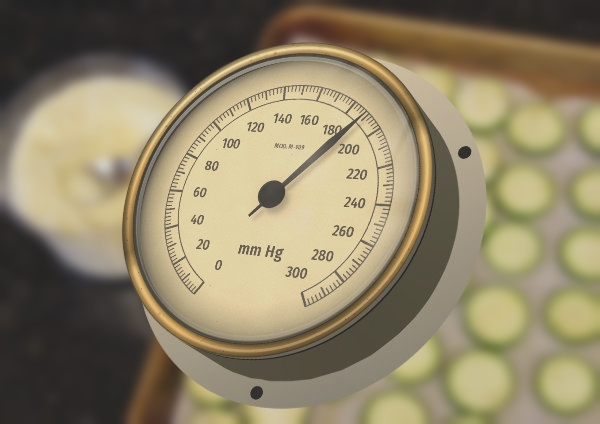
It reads {"value": 190, "unit": "mmHg"}
